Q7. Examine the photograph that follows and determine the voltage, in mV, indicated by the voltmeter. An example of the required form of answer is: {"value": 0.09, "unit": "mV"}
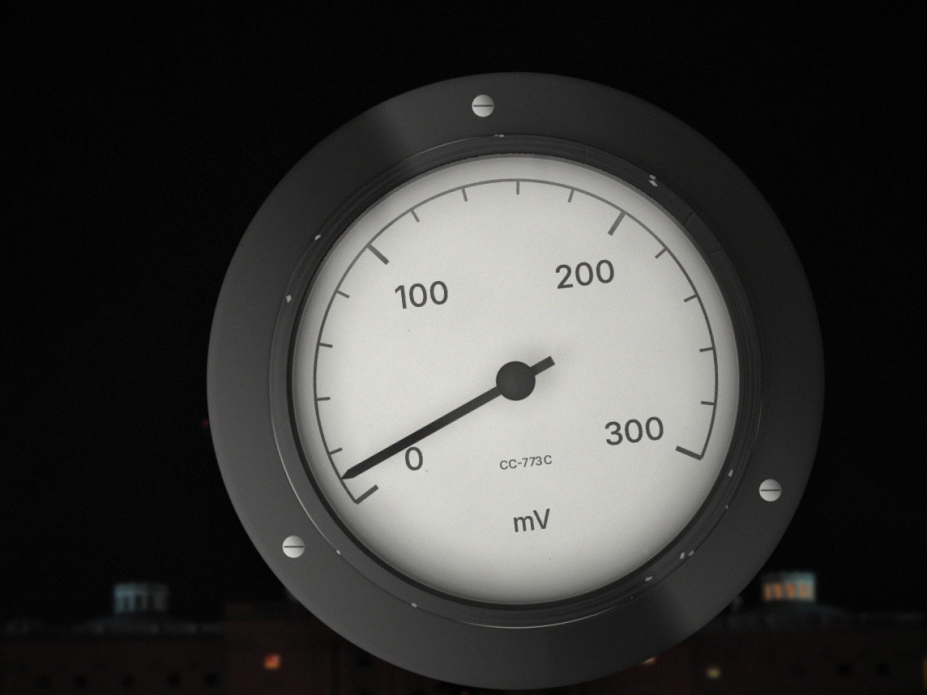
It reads {"value": 10, "unit": "mV"}
